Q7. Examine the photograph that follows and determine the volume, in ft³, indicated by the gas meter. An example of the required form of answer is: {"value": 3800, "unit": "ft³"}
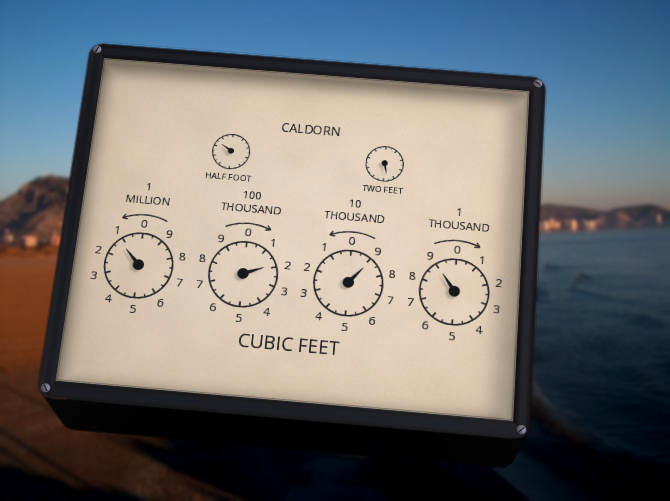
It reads {"value": 118900, "unit": "ft³"}
